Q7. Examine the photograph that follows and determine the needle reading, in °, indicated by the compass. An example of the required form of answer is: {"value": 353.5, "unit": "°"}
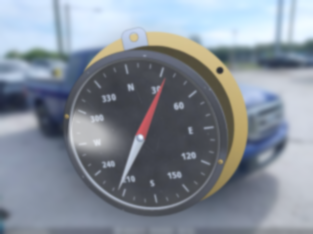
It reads {"value": 35, "unit": "°"}
